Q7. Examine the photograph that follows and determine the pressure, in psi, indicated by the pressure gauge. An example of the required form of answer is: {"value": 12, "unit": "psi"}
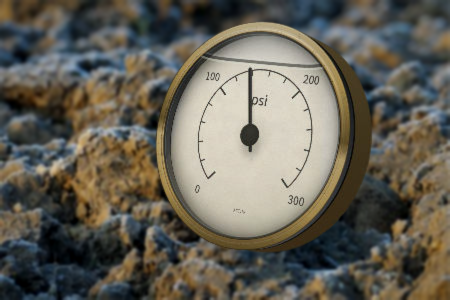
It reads {"value": 140, "unit": "psi"}
